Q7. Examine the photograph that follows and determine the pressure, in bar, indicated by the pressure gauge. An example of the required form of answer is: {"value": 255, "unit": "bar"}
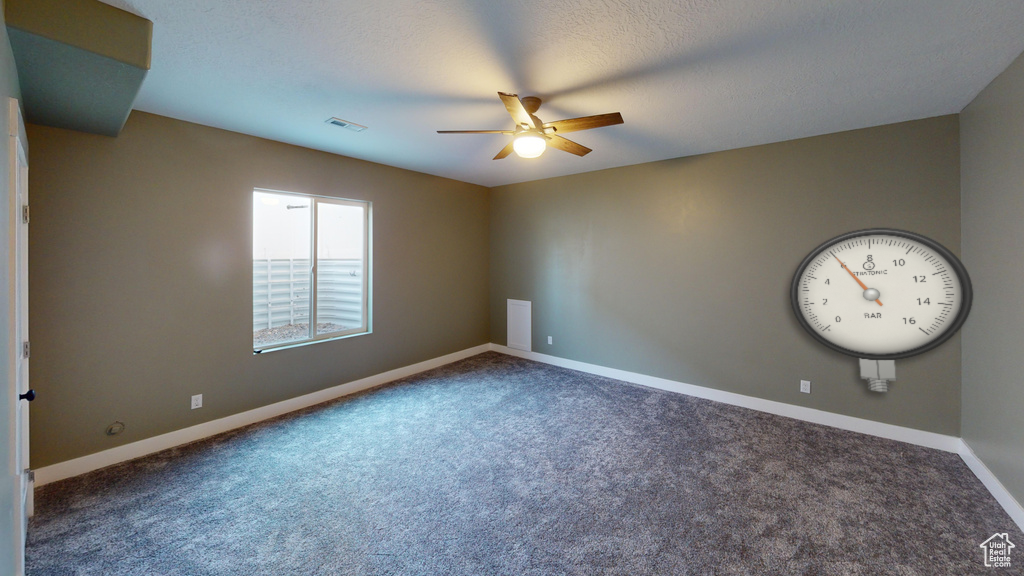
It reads {"value": 6, "unit": "bar"}
